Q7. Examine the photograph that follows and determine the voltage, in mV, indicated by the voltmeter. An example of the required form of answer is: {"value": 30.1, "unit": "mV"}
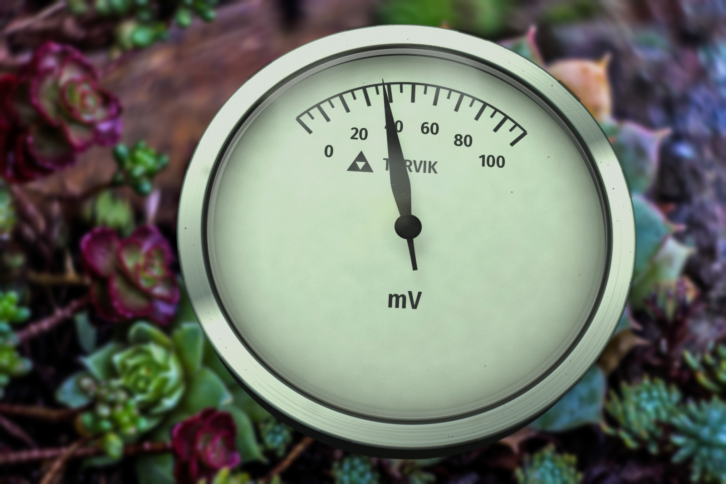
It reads {"value": 37.5, "unit": "mV"}
